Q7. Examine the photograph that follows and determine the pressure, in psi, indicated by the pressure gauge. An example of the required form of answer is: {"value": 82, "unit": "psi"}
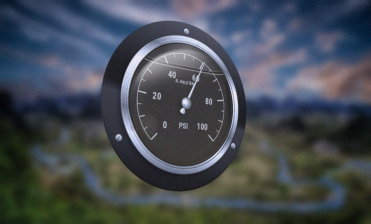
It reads {"value": 60, "unit": "psi"}
